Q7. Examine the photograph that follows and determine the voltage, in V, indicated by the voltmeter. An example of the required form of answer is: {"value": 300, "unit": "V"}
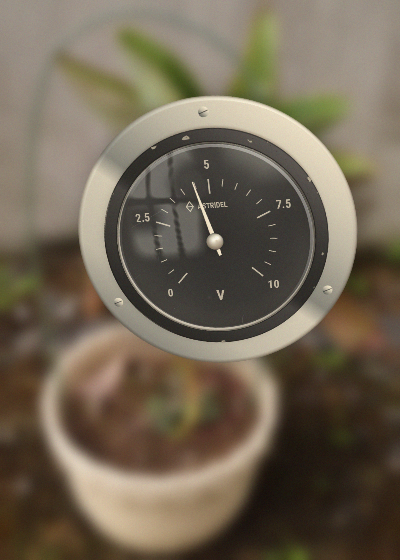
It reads {"value": 4.5, "unit": "V"}
